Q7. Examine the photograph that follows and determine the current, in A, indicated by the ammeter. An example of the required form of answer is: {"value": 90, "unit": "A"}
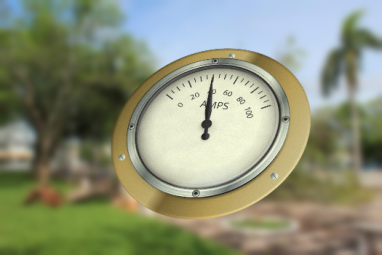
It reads {"value": 40, "unit": "A"}
